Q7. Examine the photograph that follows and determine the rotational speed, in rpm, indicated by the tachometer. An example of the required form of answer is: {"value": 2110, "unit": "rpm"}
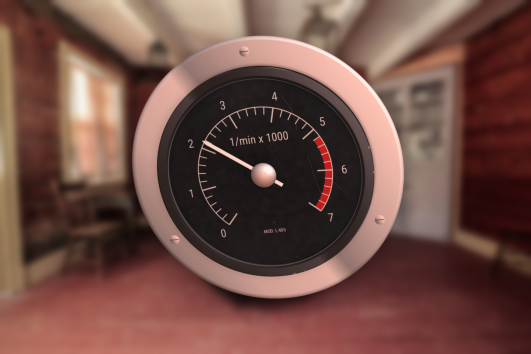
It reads {"value": 2200, "unit": "rpm"}
